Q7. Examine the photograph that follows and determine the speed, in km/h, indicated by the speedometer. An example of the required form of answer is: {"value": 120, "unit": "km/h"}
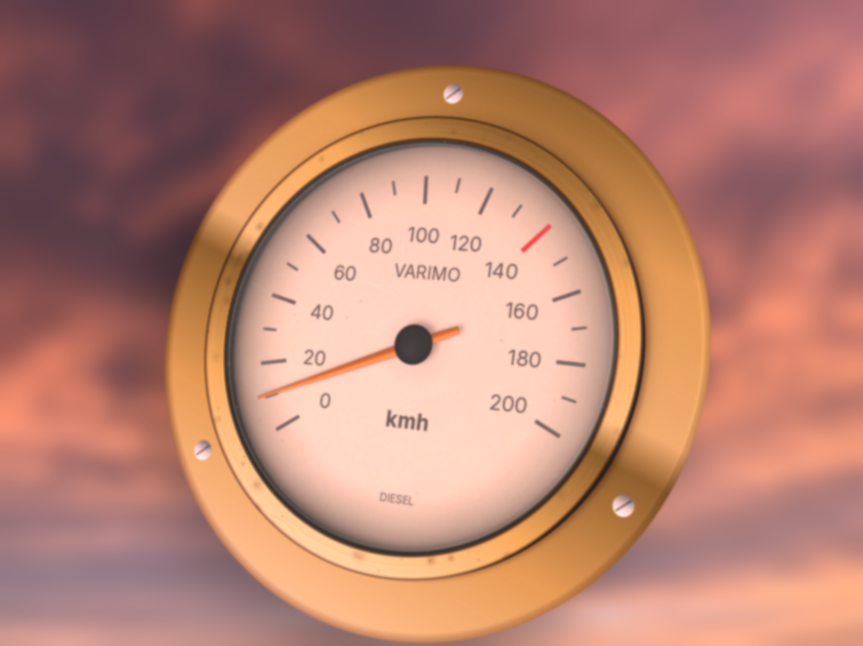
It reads {"value": 10, "unit": "km/h"}
